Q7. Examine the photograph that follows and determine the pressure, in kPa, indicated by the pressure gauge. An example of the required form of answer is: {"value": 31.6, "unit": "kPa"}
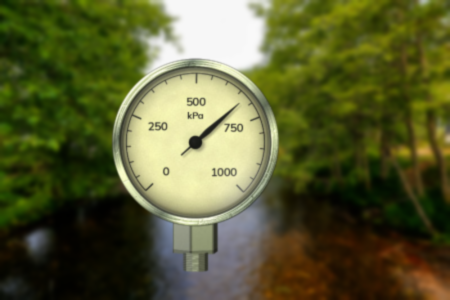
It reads {"value": 675, "unit": "kPa"}
